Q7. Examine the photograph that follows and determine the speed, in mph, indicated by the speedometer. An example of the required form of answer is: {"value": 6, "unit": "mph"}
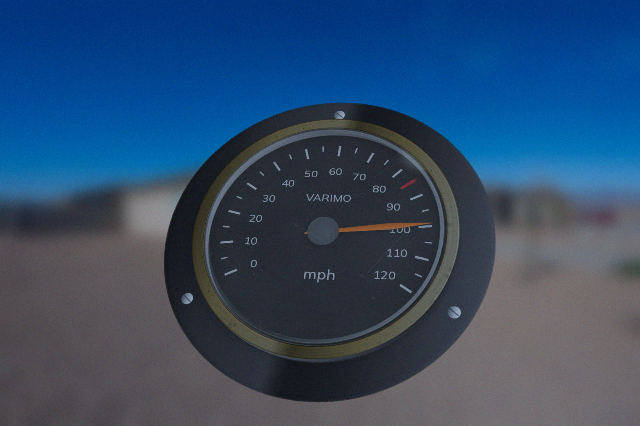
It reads {"value": 100, "unit": "mph"}
